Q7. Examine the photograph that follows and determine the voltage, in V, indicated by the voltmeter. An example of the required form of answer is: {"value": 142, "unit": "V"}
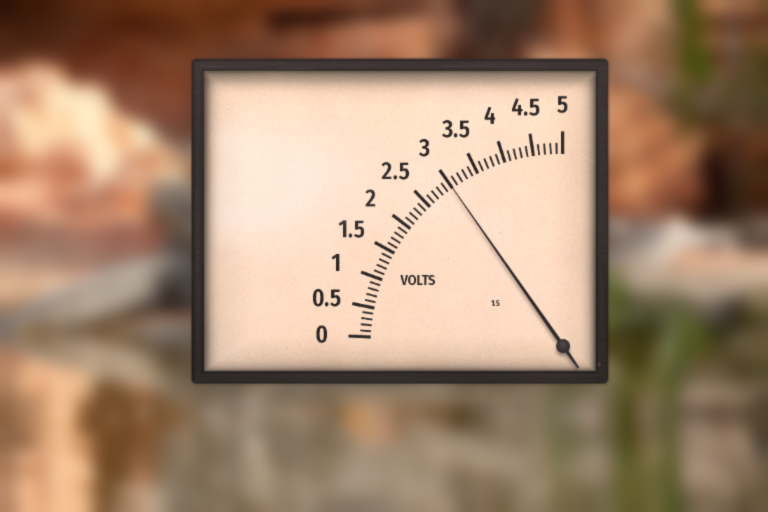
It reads {"value": 3, "unit": "V"}
